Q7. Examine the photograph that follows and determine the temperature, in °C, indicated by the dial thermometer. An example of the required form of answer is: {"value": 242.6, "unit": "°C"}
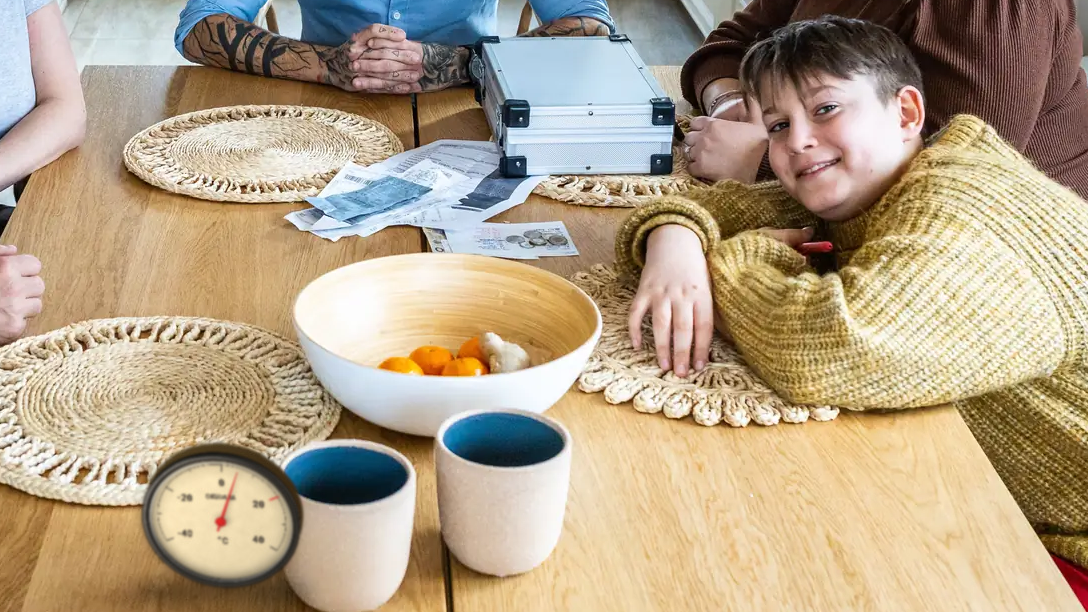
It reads {"value": 5, "unit": "°C"}
